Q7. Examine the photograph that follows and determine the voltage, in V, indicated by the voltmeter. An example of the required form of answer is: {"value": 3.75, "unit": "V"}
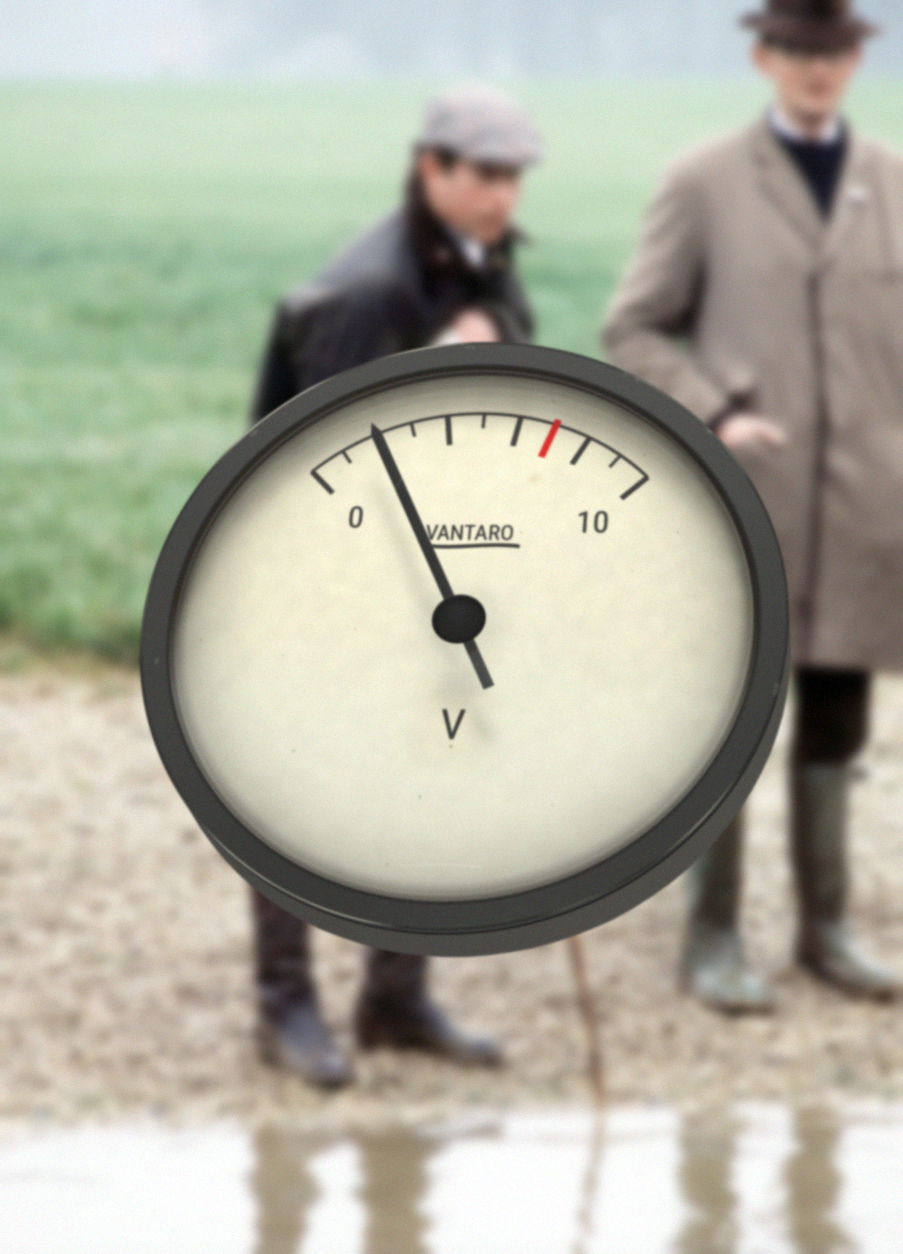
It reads {"value": 2, "unit": "V"}
